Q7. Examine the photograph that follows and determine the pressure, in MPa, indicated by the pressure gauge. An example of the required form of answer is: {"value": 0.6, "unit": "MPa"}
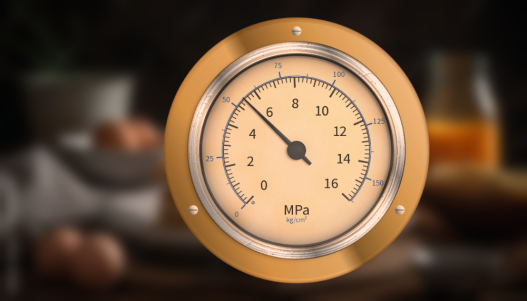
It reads {"value": 5.4, "unit": "MPa"}
